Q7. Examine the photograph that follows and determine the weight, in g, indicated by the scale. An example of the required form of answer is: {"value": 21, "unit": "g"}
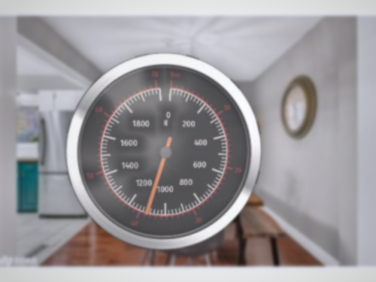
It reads {"value": 1100, "unit": "g"}
